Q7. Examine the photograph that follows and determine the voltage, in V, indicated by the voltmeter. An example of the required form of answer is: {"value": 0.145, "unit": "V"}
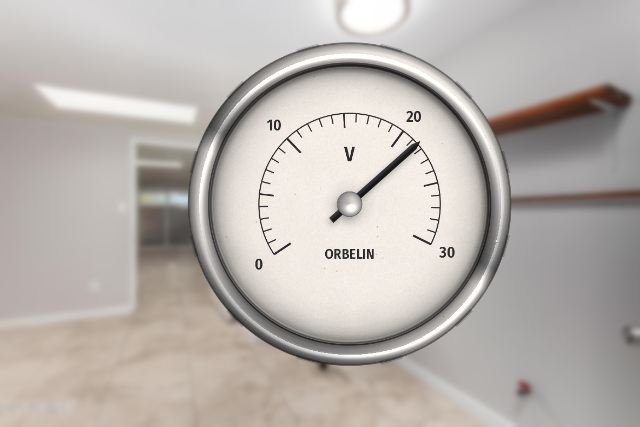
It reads {"value": 21.5, "unit": "V"}
